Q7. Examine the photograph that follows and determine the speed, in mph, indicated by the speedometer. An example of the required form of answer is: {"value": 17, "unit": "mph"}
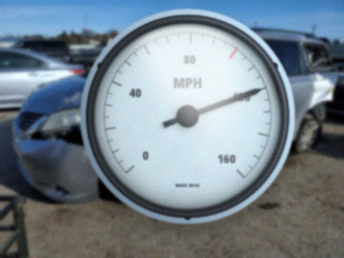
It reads {"value": 120, "unit": "mph"}
